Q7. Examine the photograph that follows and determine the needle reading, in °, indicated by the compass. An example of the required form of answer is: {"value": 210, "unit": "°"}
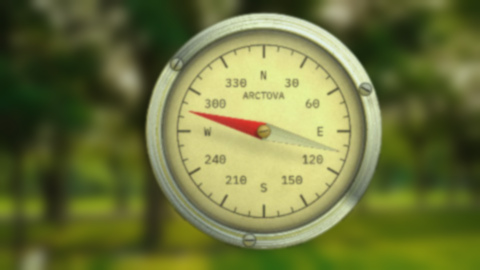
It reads {"value": 285, "unit": "°"}
